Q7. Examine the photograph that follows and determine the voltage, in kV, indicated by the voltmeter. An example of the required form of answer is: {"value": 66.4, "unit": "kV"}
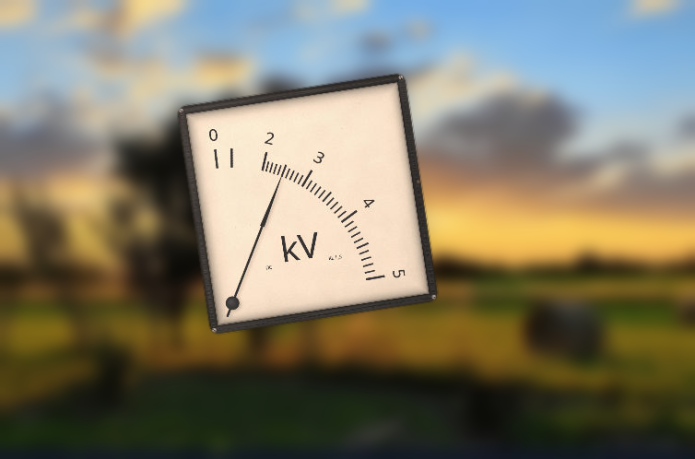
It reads {"value": 2.5, "unit": "kV"}
